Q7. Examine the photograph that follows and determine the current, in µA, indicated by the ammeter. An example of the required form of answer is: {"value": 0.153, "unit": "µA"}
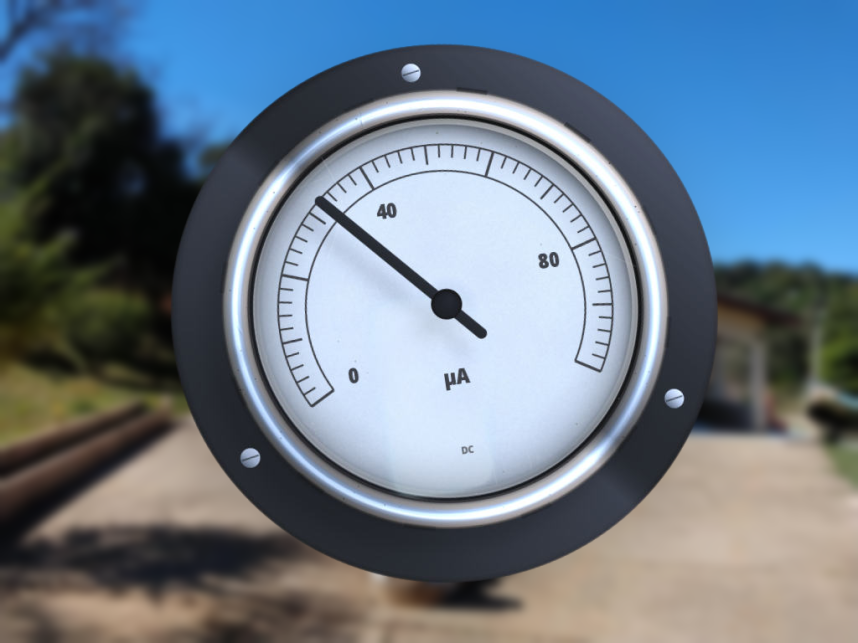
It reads {"value": 32, "unit": "µA"}
